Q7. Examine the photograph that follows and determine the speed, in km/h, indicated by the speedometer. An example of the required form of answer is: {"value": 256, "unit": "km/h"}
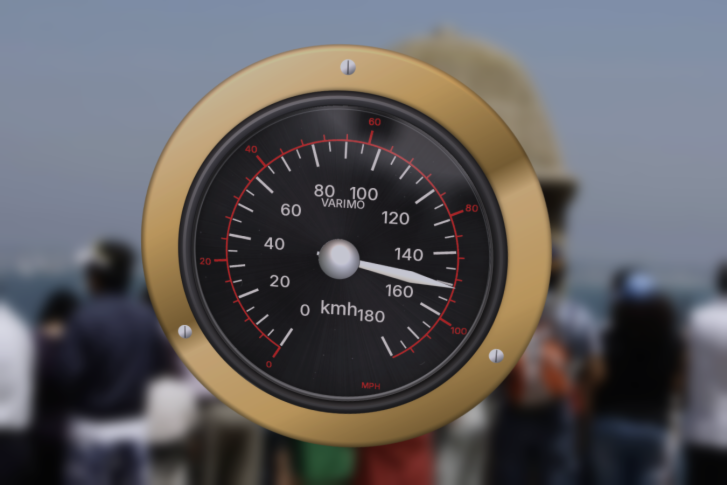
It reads {"value": 150, "unit": "km/h"}
